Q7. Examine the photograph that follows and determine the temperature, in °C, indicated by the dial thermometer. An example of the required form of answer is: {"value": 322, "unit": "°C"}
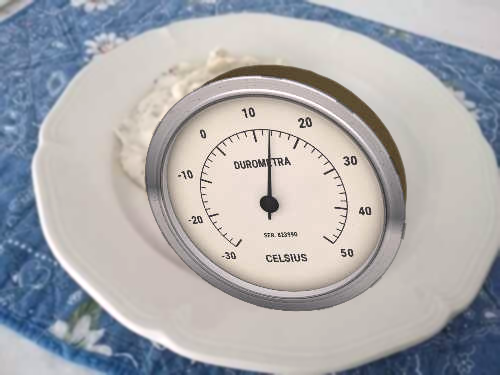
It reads {"value": 14, "unit": "°C"}
